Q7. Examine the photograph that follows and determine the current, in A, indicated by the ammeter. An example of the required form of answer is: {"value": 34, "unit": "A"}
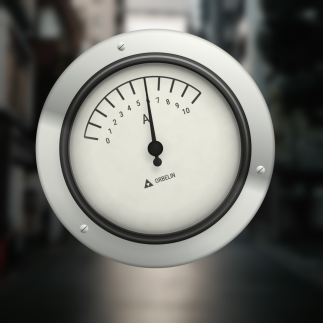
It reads {"value": 6, "unit": "A"}
